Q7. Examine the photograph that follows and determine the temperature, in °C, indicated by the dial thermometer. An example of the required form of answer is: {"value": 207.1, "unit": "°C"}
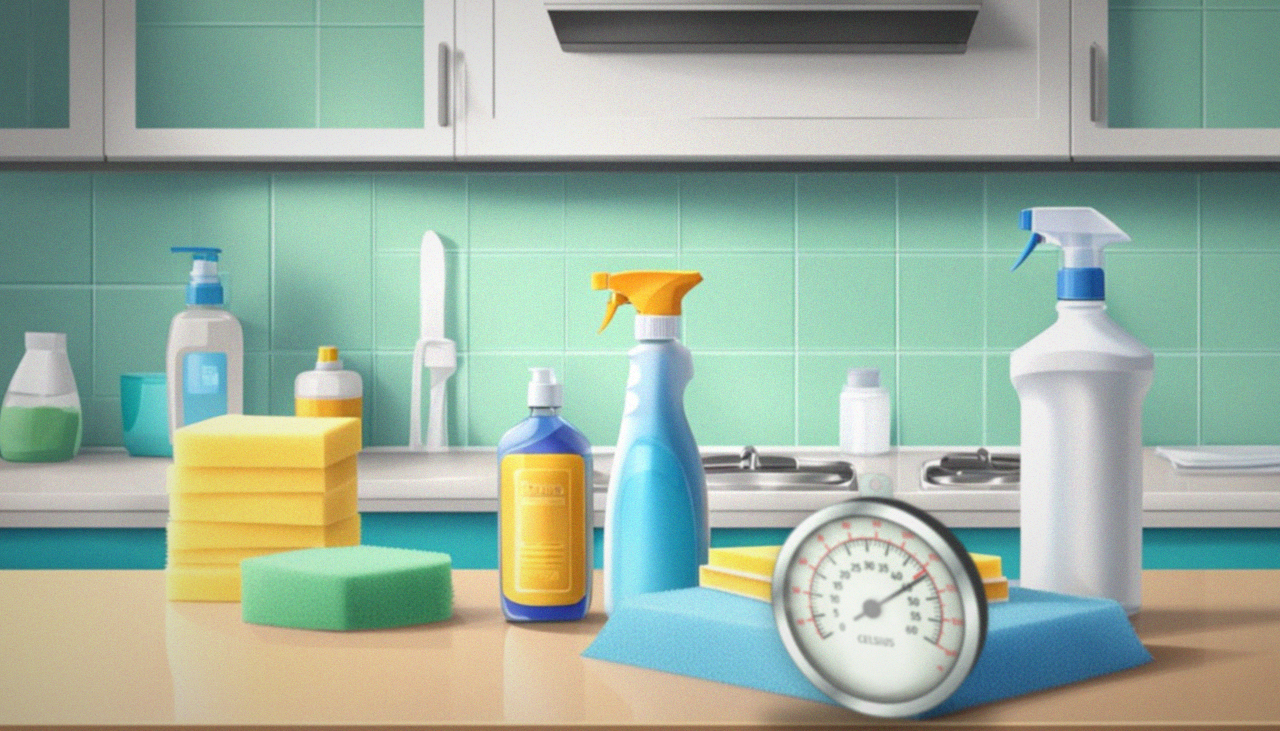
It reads {"value": 45, "unit": "°C"}
